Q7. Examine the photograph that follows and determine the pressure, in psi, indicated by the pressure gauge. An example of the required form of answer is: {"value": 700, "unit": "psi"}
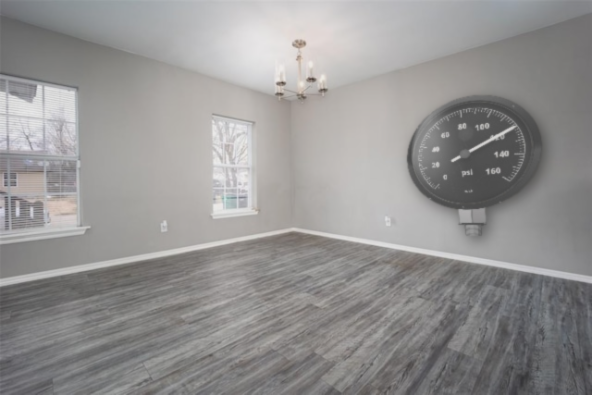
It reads {"value": 120, "unit": "psi"}
